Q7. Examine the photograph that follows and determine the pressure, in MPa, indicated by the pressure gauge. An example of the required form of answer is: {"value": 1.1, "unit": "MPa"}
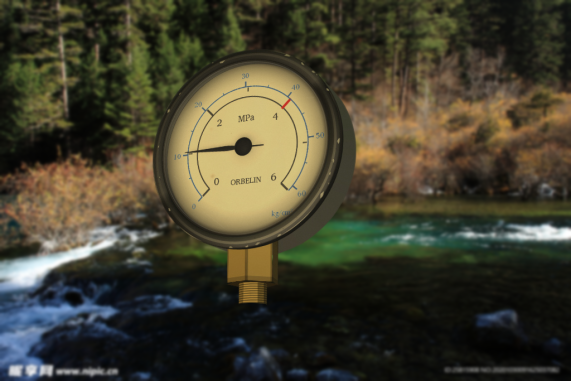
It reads {"value": 1, "unit": "MPa"}
